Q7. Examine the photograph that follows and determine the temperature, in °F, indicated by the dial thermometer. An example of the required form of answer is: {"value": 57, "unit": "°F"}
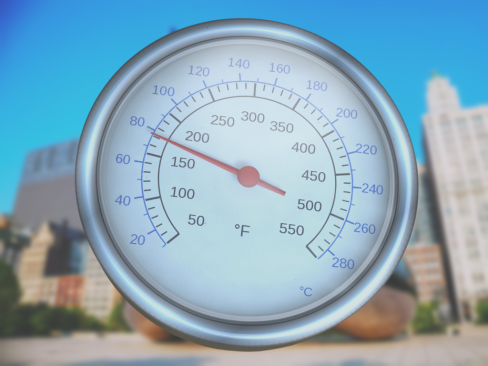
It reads {"value": 170, "unit": "°F"}
